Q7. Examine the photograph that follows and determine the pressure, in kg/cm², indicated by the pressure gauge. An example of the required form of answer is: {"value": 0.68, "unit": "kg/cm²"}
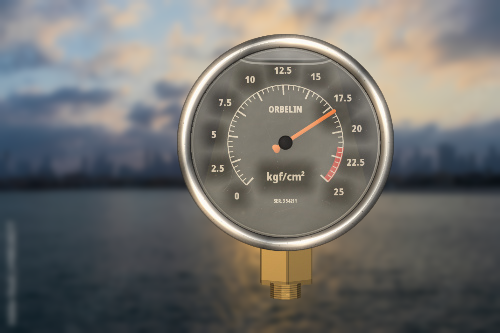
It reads {"value": 18, "unit": "kg/cm²"}
